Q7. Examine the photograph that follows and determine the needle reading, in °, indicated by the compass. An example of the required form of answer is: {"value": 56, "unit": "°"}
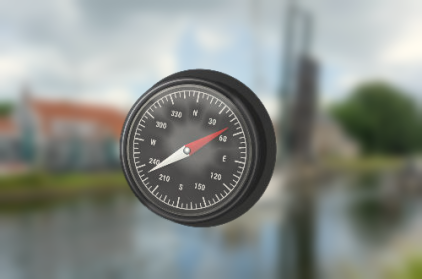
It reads {"value": 50, "unit": "°"}
